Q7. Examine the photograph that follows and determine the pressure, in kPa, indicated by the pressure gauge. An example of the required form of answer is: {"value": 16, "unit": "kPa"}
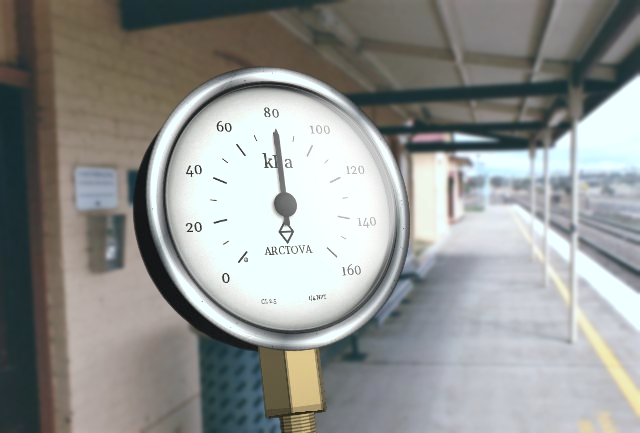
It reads {"value": 80, "unit": "kPa"}
